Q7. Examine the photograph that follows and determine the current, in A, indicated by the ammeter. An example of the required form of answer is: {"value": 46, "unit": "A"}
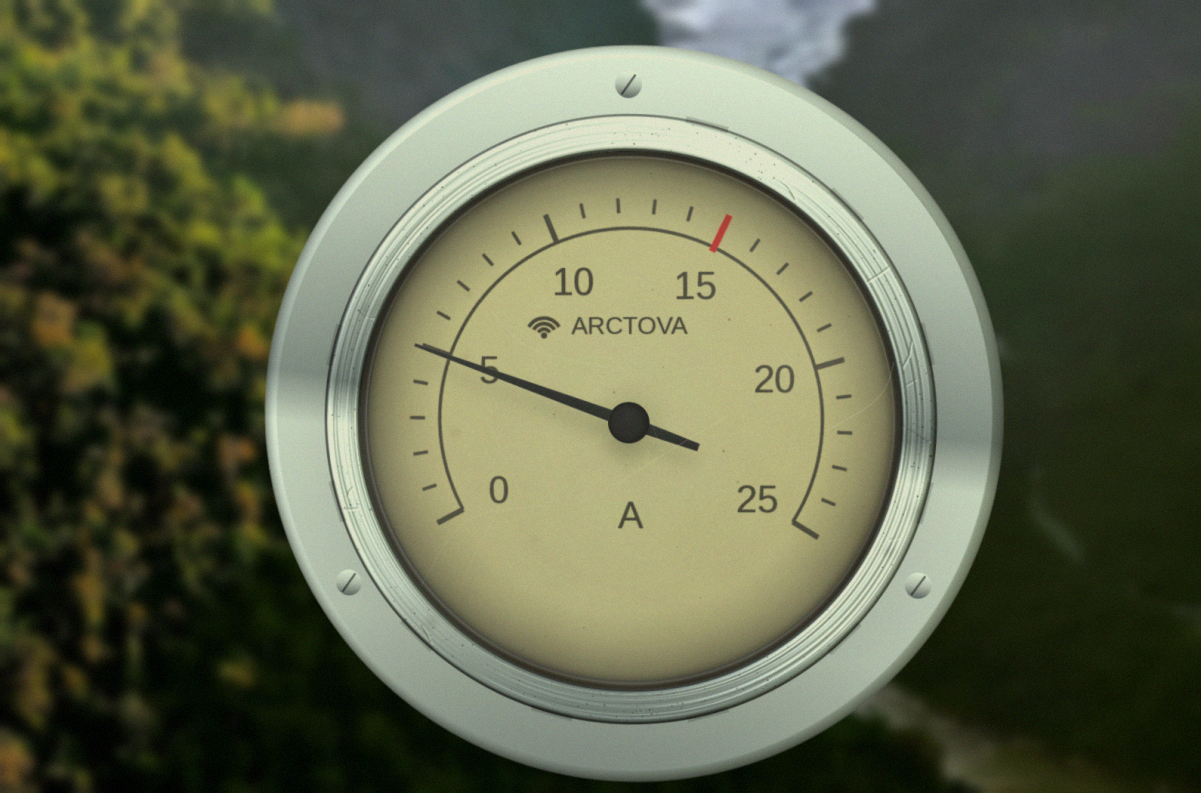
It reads {"value": 5, "unit": "A"}
